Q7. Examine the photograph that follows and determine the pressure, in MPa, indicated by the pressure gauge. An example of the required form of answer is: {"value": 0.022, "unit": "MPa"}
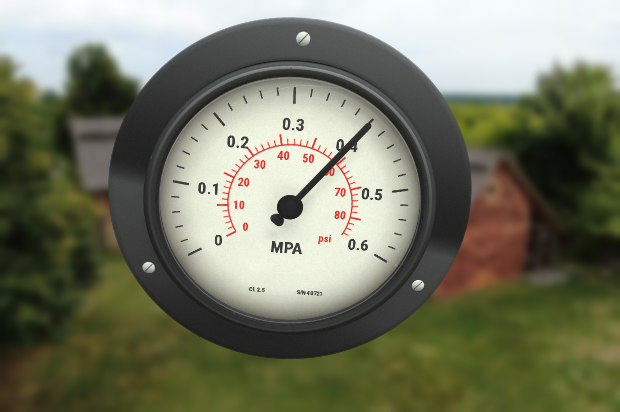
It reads {"value": 0.4, "unit": "MPa"}
